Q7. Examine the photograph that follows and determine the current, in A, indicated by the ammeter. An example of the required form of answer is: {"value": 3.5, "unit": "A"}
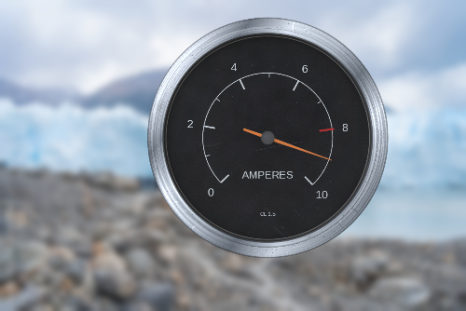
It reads {"value": 9, "unit": "A"}
